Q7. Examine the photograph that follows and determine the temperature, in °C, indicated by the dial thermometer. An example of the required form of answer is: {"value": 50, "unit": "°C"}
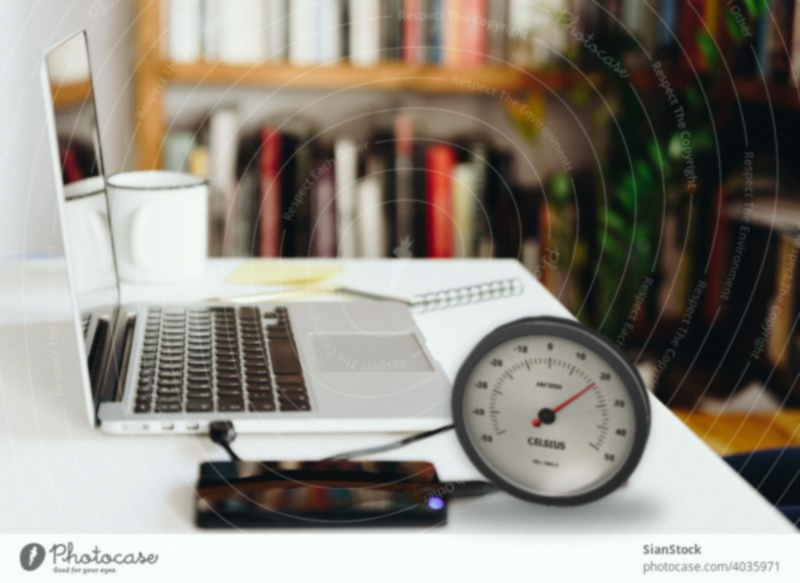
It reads {"value": 20, "unit": "°C"}
